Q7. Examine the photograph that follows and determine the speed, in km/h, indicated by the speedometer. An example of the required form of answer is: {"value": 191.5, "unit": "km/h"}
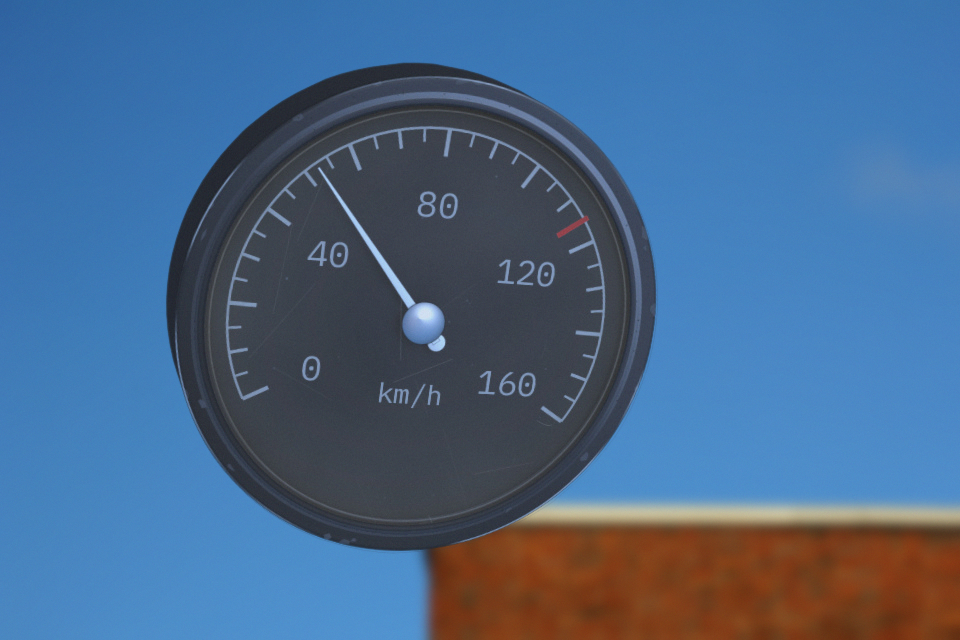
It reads {"value": 52.5, "unit": "km/h"}
